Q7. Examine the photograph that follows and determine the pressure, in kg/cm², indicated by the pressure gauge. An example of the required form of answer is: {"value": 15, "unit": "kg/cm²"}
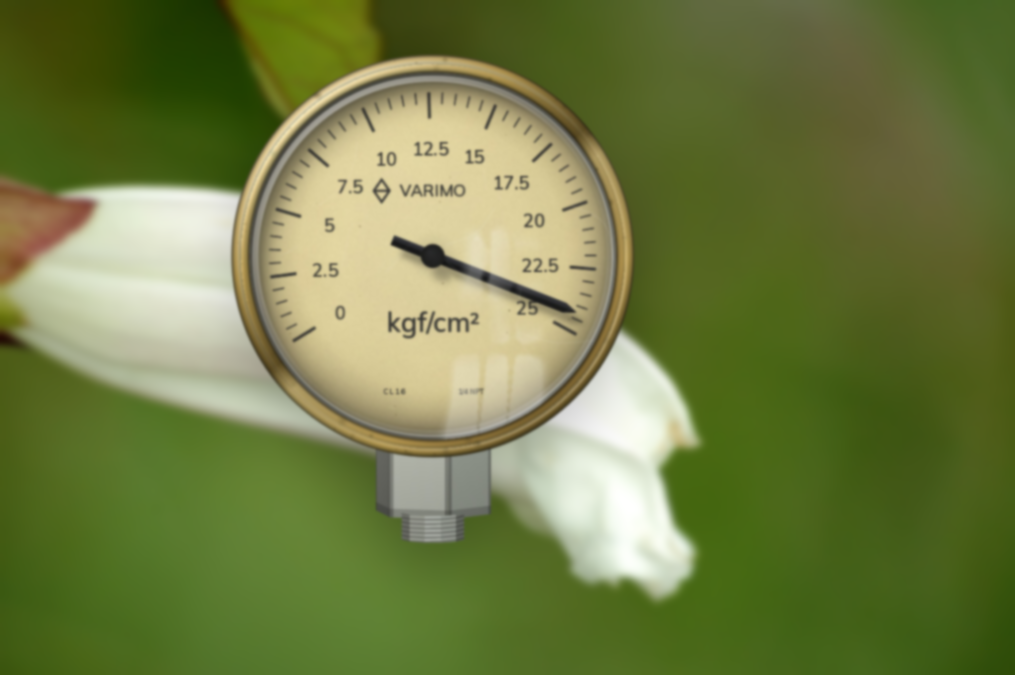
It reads {"value": 24.25, "unit": "kg/cm²"}
